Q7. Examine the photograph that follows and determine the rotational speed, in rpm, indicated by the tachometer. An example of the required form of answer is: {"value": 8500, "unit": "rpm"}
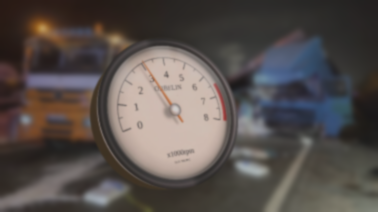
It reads {"value": 3000, "unit": "rpm"}
